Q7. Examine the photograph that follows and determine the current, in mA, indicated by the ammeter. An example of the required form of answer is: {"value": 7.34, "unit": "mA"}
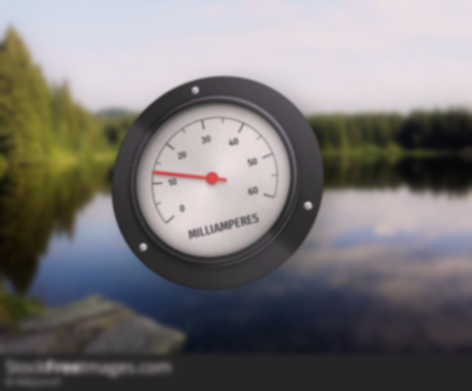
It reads {"value": 12.5, "unit": "mA"}
